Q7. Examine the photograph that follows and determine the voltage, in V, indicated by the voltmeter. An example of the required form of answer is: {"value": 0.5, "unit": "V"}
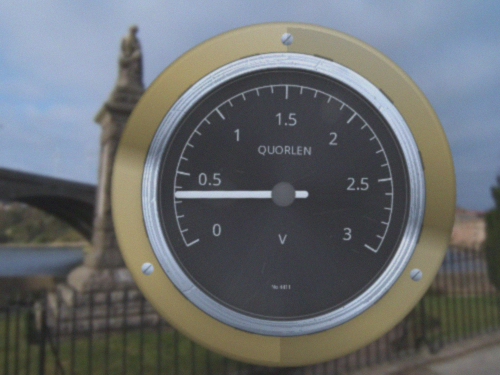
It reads {"value": 0.35, "unit": "V"}
